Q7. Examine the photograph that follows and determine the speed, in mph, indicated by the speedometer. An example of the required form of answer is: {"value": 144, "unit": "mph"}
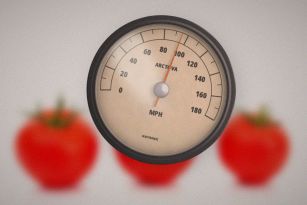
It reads {"value": 95, "unit": "mph"}
